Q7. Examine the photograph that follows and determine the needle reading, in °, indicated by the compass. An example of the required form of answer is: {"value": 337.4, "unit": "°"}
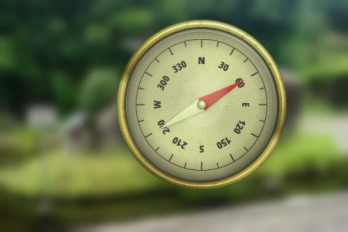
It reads {"value": 60, "unit": "°"}
